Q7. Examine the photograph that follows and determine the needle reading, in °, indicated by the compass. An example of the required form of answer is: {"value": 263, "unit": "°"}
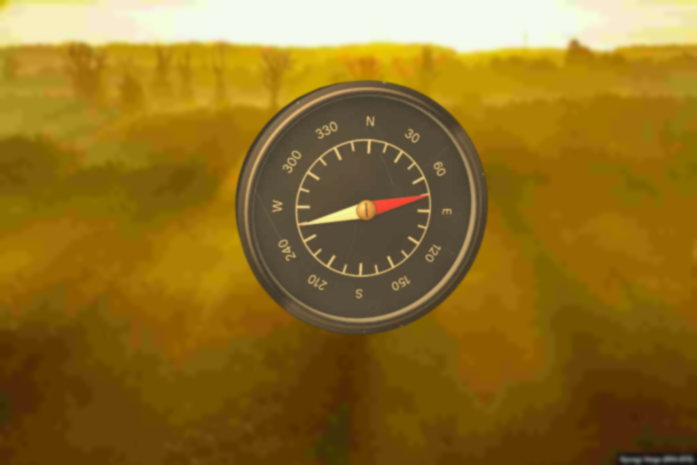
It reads {"value": 75, "unit": "°"}
